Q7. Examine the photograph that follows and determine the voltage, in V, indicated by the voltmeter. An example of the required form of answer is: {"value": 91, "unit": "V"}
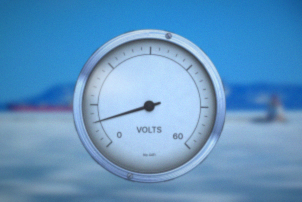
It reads {"value": 6, "unit": "V"}
